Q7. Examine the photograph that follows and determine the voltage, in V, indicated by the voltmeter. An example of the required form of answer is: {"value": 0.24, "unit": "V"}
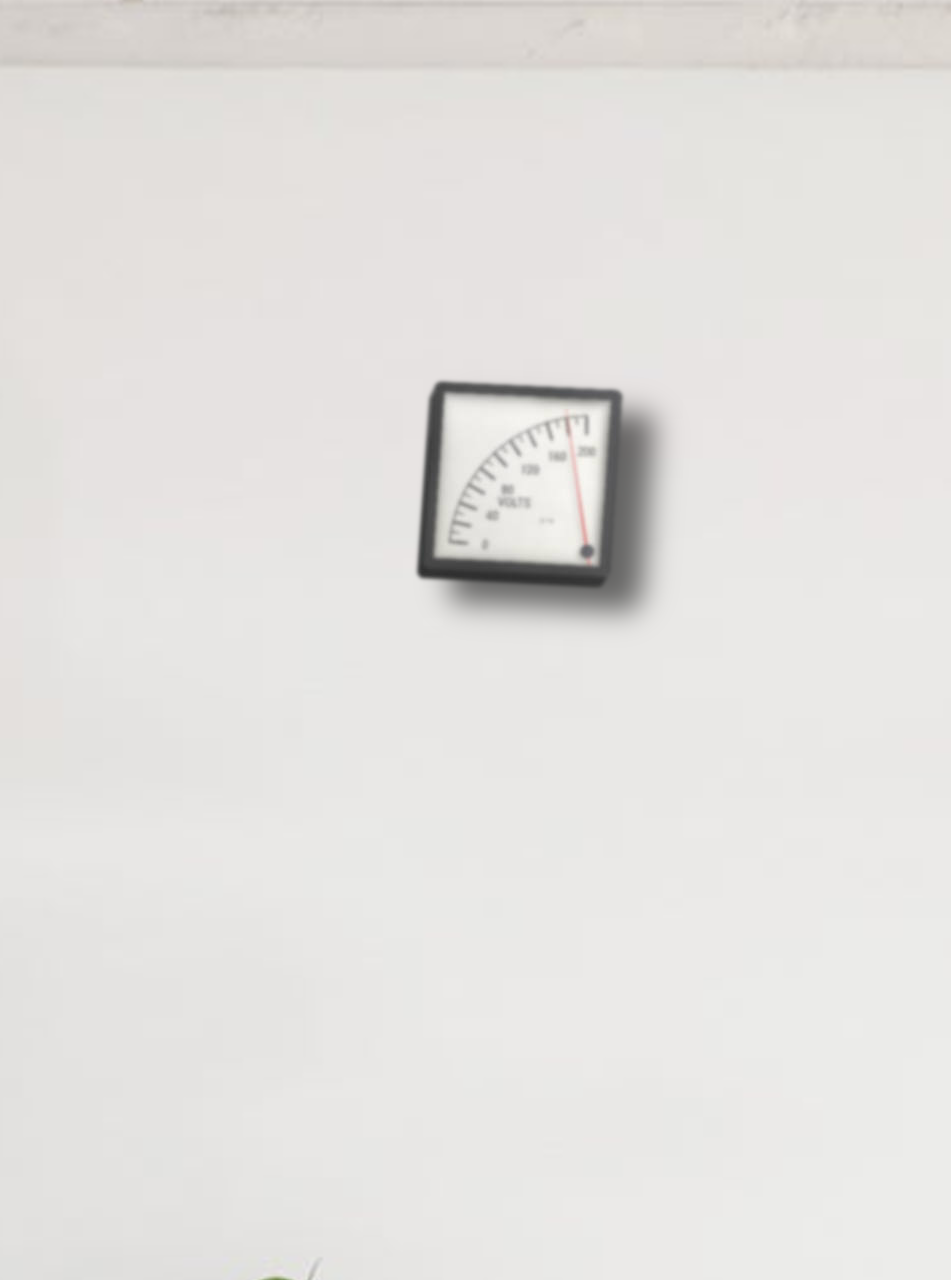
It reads {"value": 180, "unit": "V"}
